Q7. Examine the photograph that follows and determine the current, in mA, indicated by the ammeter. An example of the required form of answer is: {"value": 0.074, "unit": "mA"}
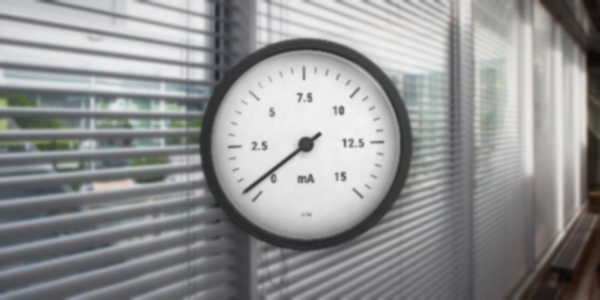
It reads {"value": 0.5, "unit": "mA"}
